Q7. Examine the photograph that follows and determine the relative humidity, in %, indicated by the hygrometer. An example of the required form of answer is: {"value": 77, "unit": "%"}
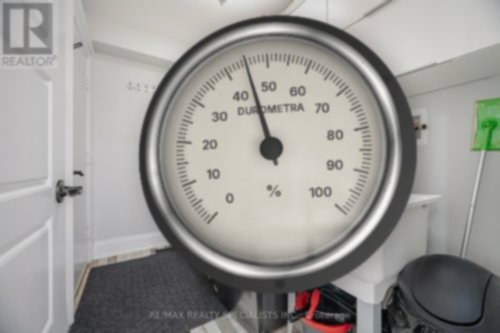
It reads {"value": 45, "unit": "%"}
